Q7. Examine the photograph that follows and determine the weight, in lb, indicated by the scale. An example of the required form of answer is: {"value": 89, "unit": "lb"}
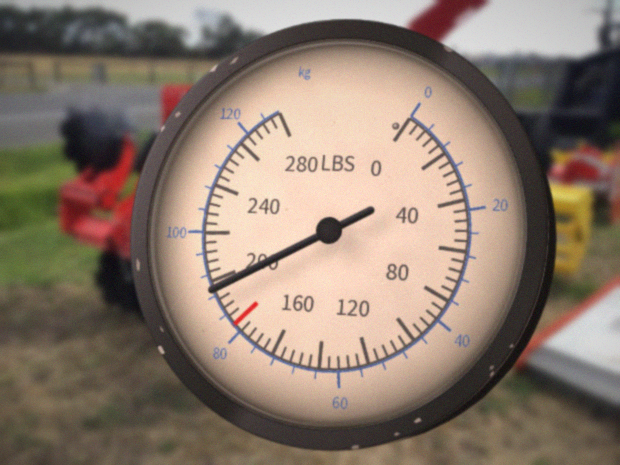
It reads {"value": 196, "unit": "lb"}
